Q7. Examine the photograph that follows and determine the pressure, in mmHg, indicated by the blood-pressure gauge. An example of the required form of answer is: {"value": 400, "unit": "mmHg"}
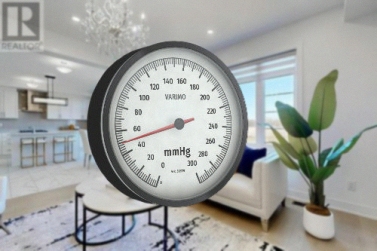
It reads {"value": 50, "unit": "mmHg"}
